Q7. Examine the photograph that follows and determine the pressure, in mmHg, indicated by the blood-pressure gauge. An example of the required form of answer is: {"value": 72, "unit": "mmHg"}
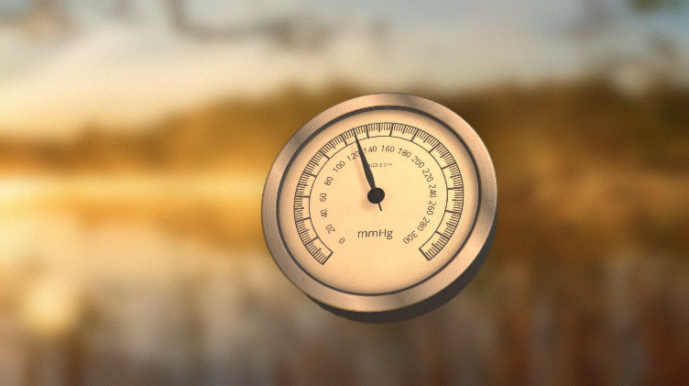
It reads {"value": 130, "unit": "mmHg"}
